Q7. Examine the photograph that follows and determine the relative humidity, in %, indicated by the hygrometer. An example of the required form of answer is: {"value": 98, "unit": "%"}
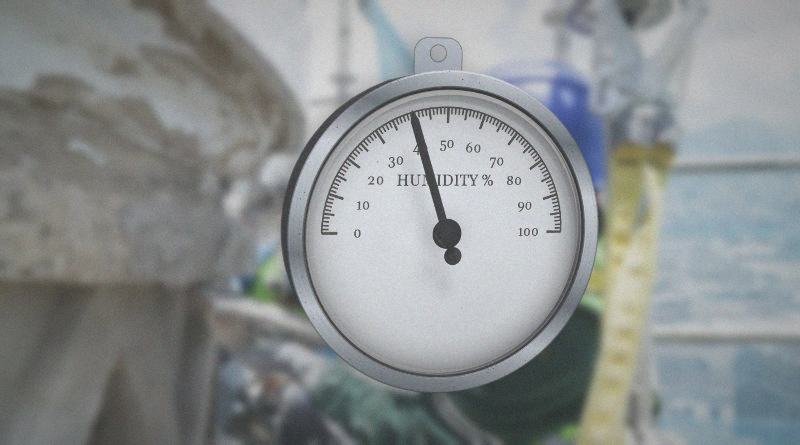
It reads {"value": 40, "unit": "%"}
